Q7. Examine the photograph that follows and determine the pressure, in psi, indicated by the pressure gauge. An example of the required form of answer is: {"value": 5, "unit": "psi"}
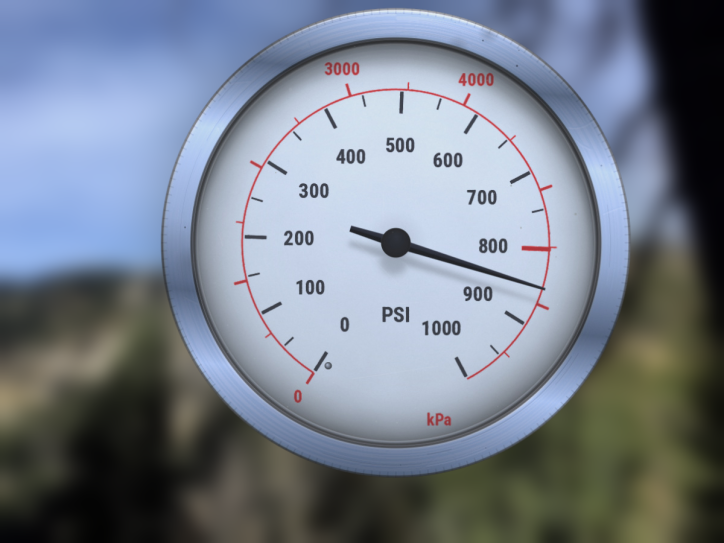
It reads {"value": 850, "unit": "psi"}
